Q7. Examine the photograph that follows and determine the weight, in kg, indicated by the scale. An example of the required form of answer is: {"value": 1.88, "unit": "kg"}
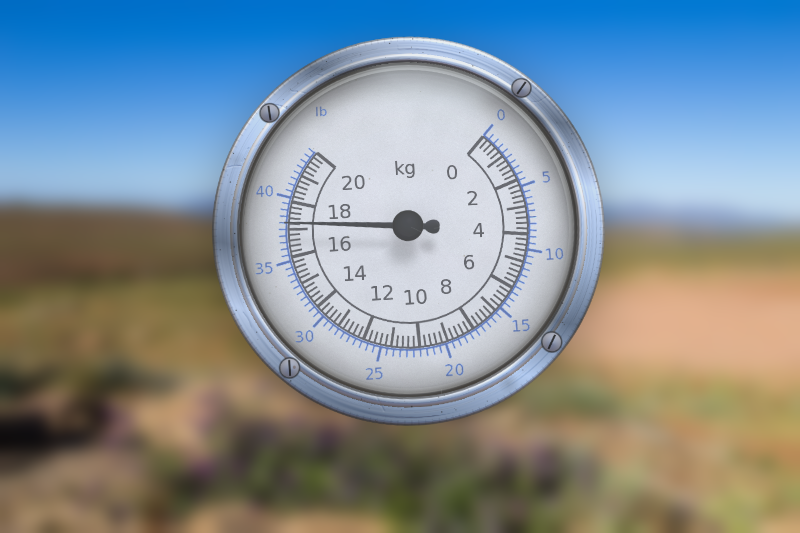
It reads {"value": 17.2, "unit": "kg"}
